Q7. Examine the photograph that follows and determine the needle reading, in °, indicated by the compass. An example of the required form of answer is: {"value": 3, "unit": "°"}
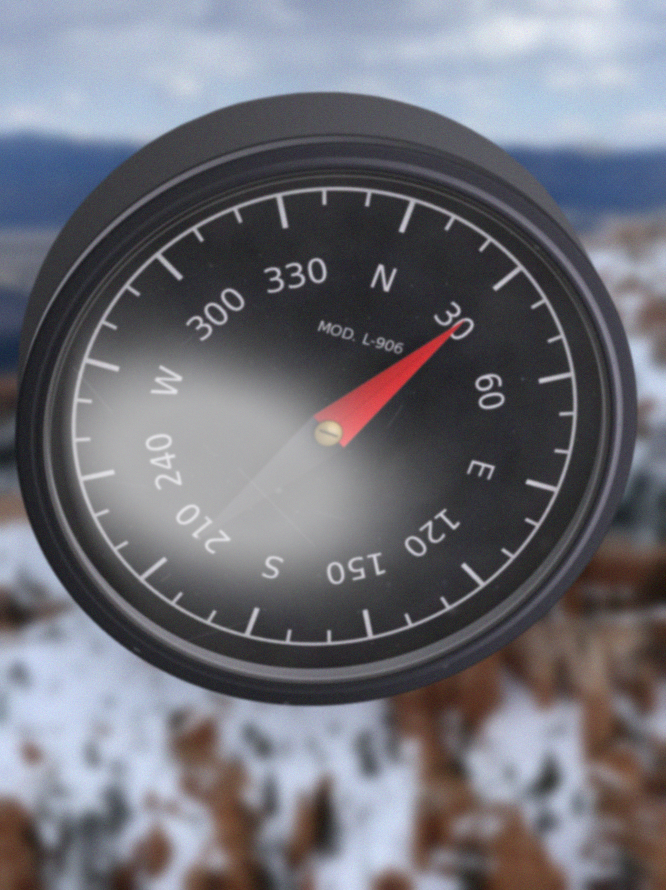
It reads {"value": 30, "unit": "°"}
